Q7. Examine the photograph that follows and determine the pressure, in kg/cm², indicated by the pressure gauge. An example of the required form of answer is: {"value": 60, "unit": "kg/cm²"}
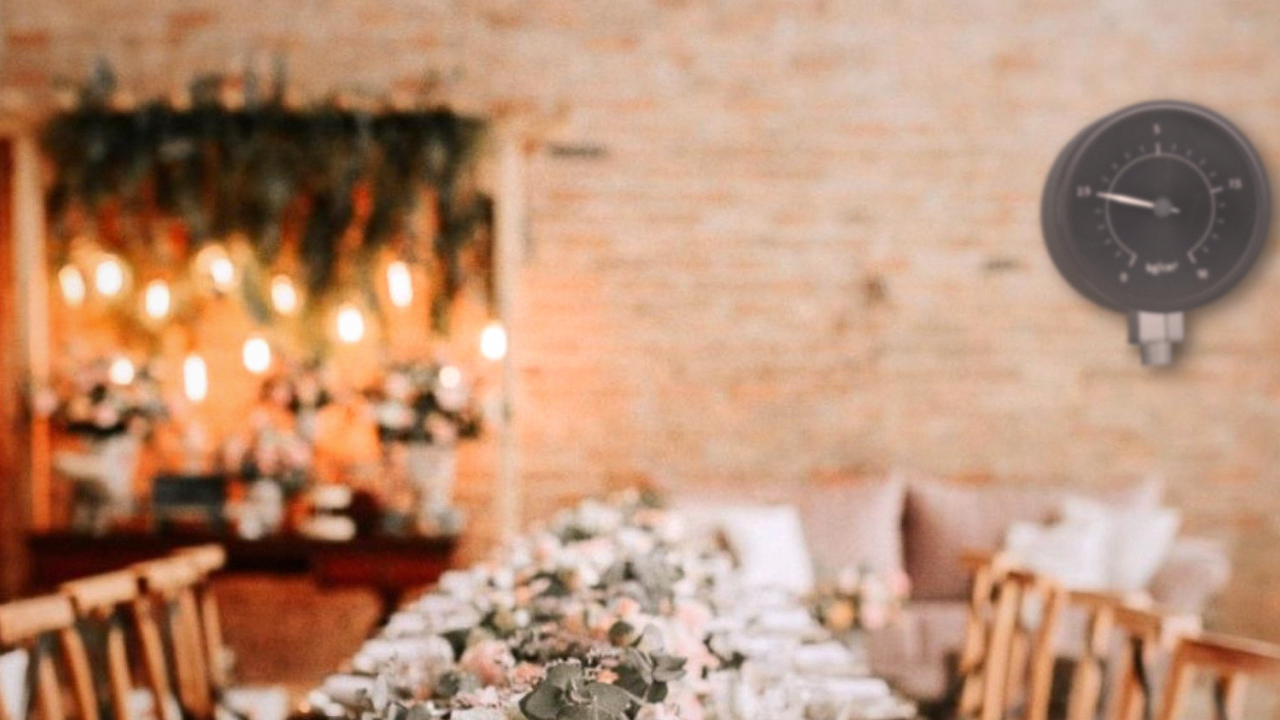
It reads {"value": 2.5, "unit": "kg/cm²"}
